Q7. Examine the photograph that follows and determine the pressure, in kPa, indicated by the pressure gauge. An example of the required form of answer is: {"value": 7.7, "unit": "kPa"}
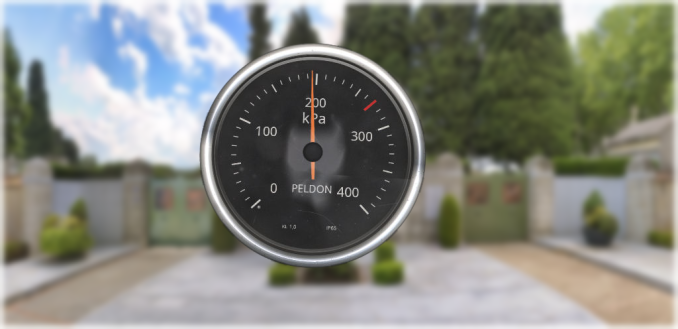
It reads {"value": 195, "unit": "kPa"}
